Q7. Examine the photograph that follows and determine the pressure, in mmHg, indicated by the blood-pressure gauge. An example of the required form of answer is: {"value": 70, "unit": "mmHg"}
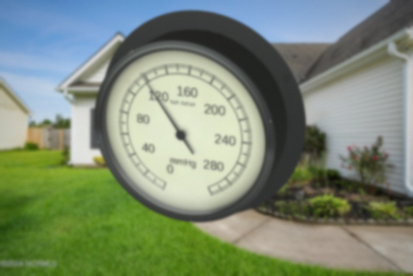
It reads {"value": 120, "unit": "mmHg"}
